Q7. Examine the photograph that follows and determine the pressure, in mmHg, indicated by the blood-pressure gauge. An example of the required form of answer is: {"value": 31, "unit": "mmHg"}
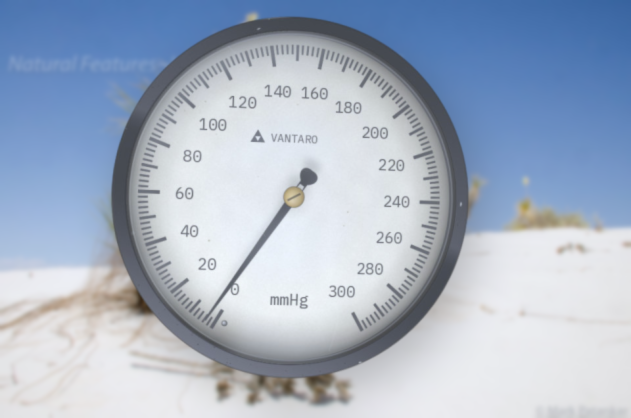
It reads {"value": 4, "unit": "mmHg"}
